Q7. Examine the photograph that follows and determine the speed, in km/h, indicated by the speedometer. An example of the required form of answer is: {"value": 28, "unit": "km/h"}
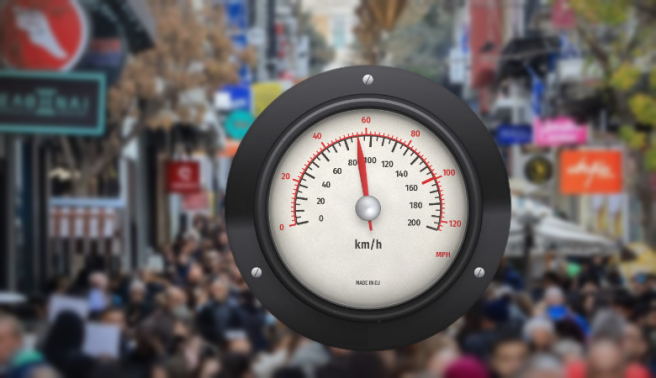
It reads {"value": 90, "unit": "km/h"}
